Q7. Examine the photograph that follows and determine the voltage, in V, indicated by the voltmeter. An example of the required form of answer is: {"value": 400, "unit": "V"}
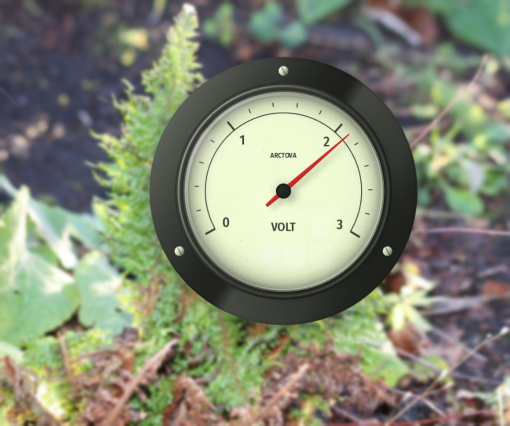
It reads {"value": 2.1, "unit": "V"}
